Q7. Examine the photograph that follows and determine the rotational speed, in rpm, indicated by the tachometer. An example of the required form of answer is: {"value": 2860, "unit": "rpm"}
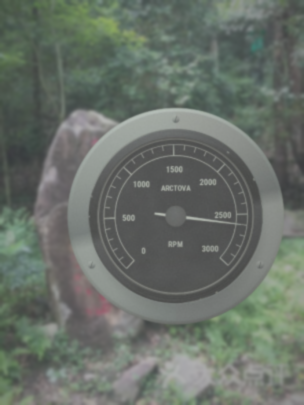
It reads {"value": 2600, "unit": "rpm"}
